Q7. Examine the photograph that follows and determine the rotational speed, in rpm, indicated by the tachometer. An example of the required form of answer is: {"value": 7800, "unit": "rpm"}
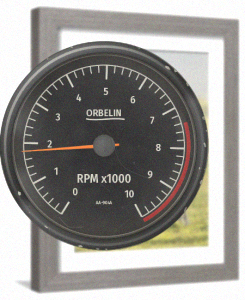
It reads {"value": 1800, "unit": "rpm"}
